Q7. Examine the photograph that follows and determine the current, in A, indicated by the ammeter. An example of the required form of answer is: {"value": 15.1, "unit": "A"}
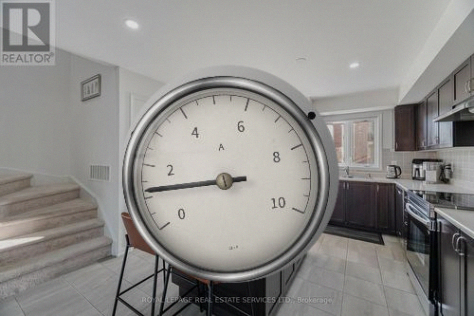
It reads {"value": 1.25, "unit": "A"}
